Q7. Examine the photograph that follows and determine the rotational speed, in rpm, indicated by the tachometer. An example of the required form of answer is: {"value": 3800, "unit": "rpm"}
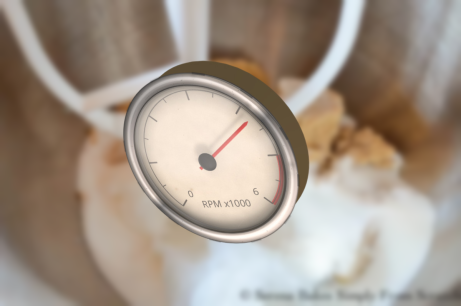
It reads {"value": 4250, "unit": "rpm"}
